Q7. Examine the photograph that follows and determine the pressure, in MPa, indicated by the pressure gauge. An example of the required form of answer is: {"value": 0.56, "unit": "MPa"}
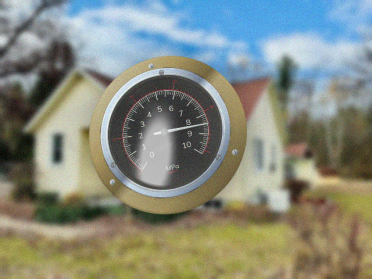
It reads {"value": 8.5, "unit": "MPa"}
